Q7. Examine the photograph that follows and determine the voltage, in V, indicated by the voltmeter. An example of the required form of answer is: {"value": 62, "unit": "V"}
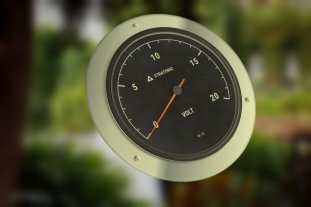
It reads {"value": 0, "unit": "V"}
